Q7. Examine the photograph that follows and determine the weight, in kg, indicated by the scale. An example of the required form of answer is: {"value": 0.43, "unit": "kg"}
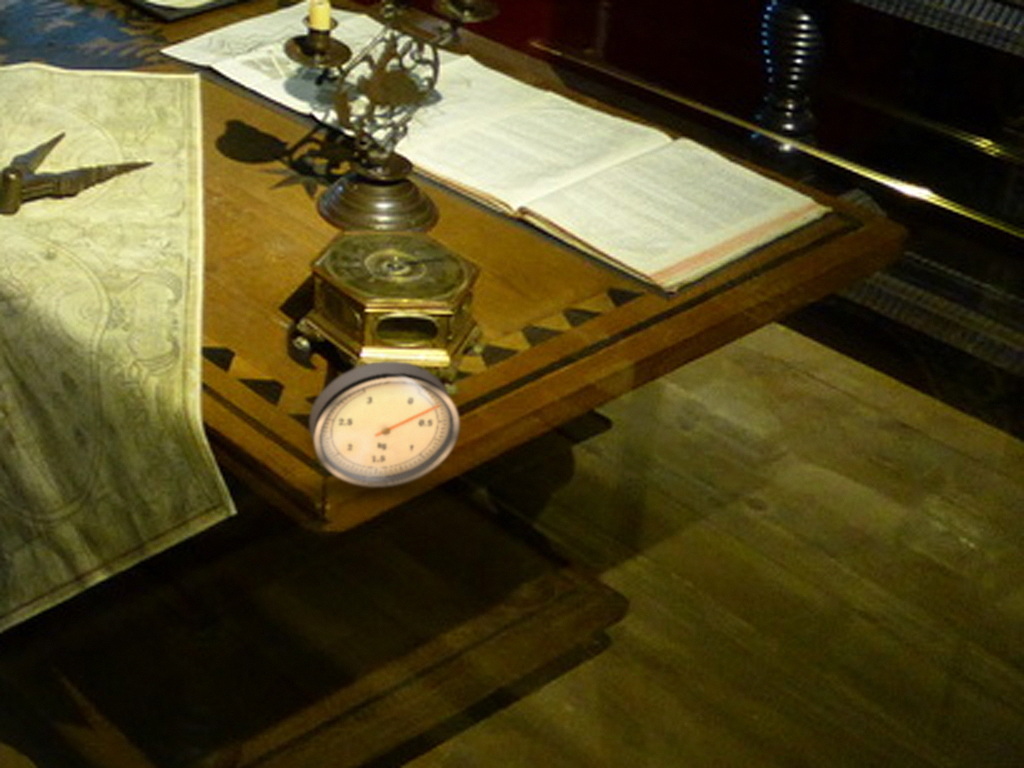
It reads {"value": 0.25, "unit": "kg"}
